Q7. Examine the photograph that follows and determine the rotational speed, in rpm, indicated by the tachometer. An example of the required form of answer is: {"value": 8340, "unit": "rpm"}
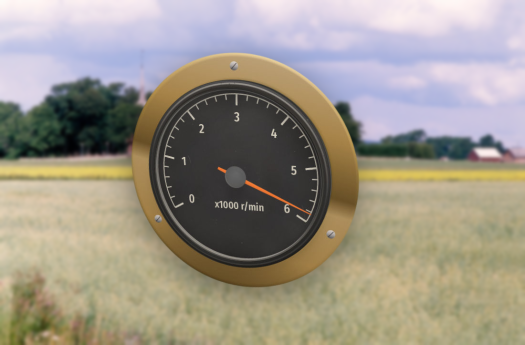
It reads {"value": 5800, "unit": "rpm"}
